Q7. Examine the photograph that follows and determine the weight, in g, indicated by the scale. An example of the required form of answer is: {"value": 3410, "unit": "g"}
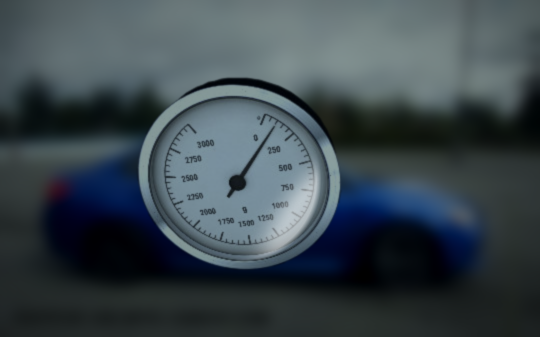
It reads {"value": 100, "unit": "g"}
